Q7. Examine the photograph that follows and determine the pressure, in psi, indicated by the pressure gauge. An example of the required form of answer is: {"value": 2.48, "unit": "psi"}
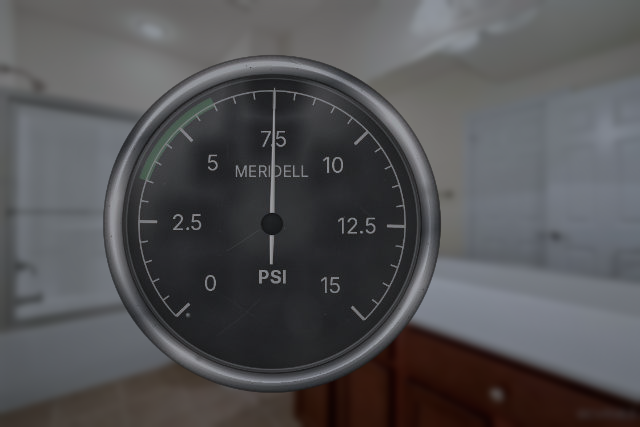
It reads {"value": 7.5, "unit": "psi"}
